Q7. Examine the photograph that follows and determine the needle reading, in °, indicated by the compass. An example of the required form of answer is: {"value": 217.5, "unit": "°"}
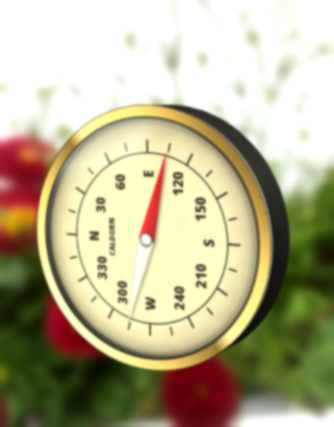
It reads {"value": 105, "unit": "°"}
